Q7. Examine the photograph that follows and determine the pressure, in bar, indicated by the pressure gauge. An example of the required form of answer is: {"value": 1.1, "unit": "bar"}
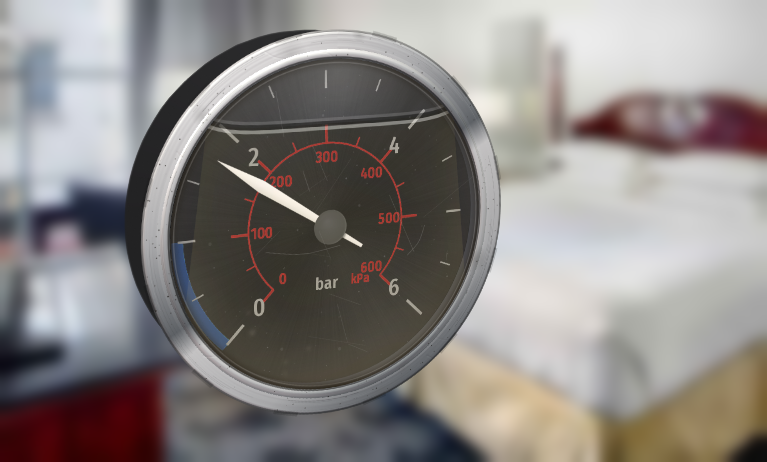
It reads {"value": 1.75, "unit": "bar"}
